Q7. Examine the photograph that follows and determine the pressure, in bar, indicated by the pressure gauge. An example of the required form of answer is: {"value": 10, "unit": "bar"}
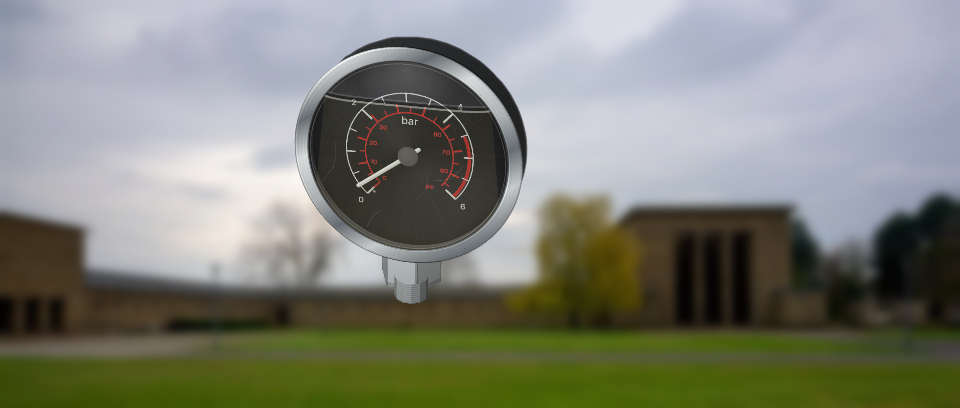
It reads {"value": 0.25, "unit": "bar"}
